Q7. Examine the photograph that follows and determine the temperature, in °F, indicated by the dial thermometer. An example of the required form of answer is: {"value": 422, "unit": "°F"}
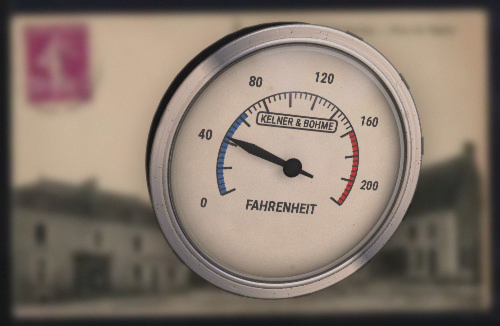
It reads {"value": 44, "unit": "°F"}
